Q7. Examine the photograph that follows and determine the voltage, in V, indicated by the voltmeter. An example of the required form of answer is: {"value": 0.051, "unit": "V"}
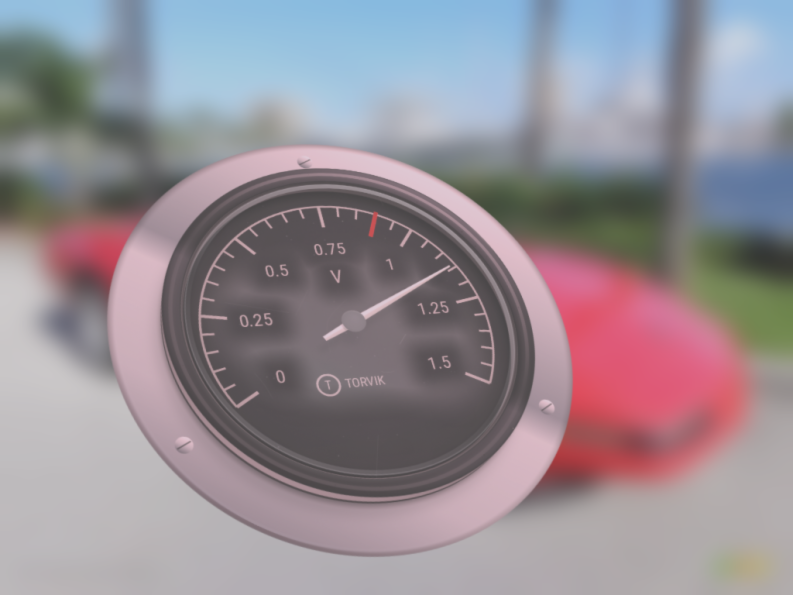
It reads {"value": 1.15, "unit": "V"}
